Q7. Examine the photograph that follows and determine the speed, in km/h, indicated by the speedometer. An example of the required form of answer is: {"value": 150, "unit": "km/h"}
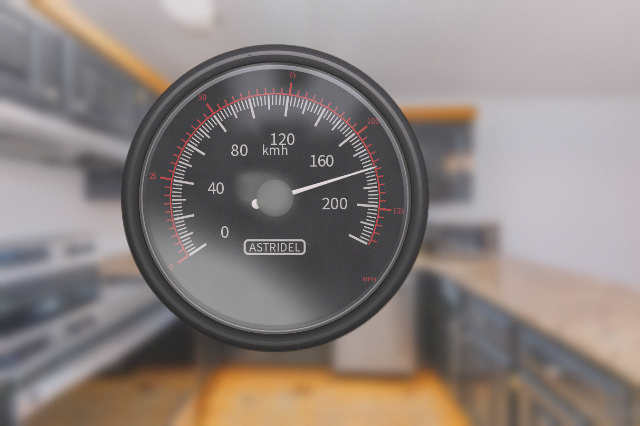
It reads {"value": 180, "unit": "km/h"}
